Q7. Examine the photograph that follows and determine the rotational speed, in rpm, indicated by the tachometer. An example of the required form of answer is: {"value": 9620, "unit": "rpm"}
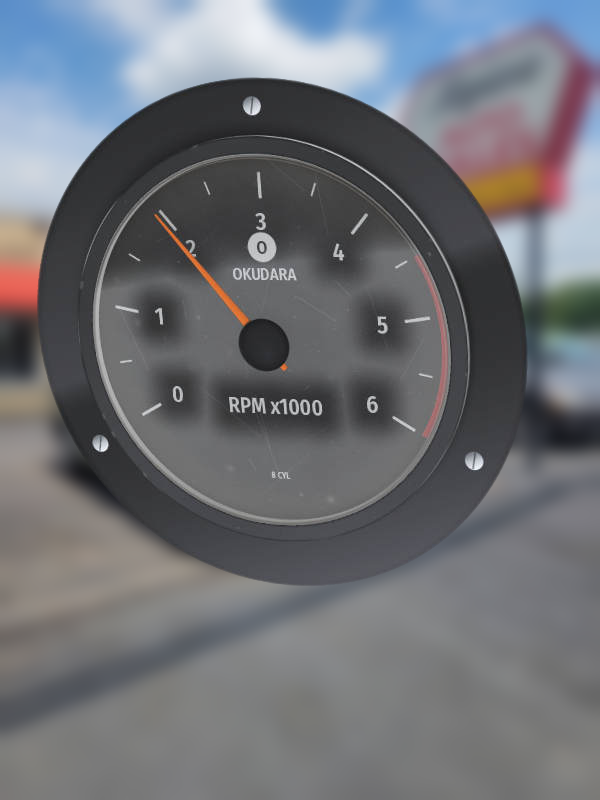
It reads {"value": 2000, "unit": "rpm"}
